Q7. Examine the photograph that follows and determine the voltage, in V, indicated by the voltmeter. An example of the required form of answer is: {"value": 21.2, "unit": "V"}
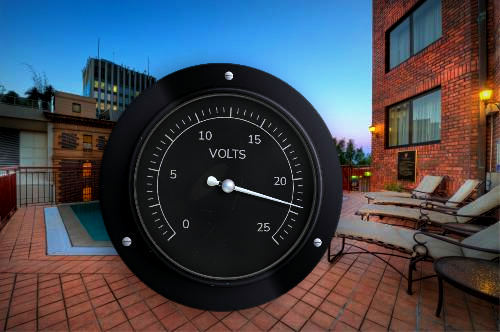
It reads {"value": 22, "unit": "V"}
